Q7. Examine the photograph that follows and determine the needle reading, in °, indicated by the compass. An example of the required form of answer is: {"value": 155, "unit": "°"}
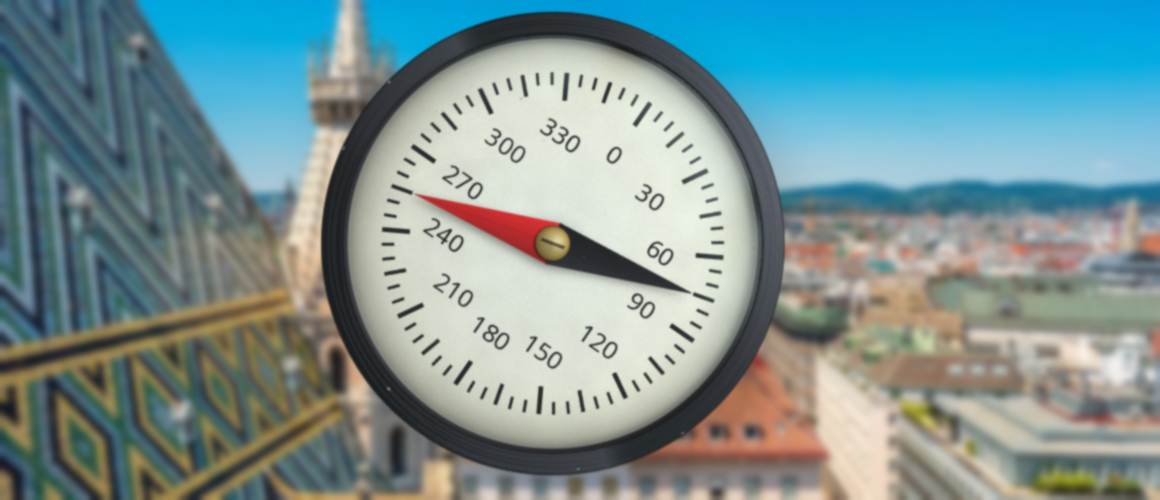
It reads {"value": 255, "unit": "°"}
